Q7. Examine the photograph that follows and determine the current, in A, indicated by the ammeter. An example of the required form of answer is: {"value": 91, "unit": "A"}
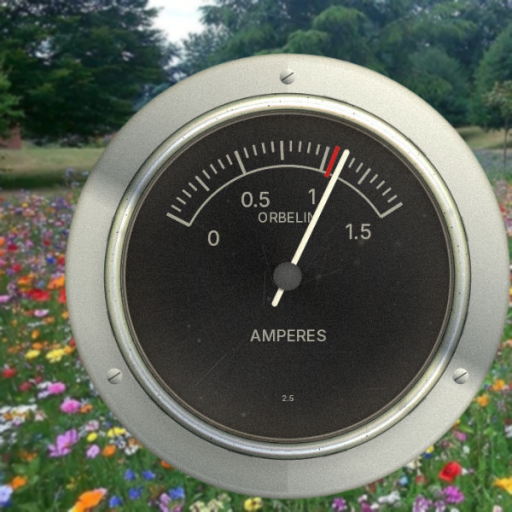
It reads {"value": 1.1, "unit": "A"}
